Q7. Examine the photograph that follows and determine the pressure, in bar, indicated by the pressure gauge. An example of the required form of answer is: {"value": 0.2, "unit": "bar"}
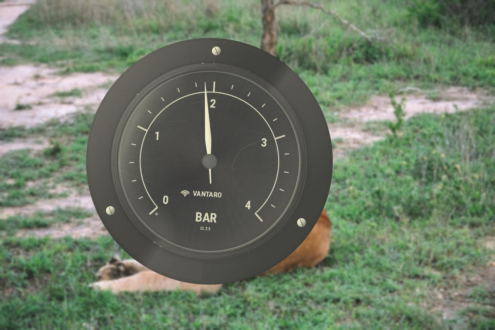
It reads {"value": 1.9, "unit": "bar"}
